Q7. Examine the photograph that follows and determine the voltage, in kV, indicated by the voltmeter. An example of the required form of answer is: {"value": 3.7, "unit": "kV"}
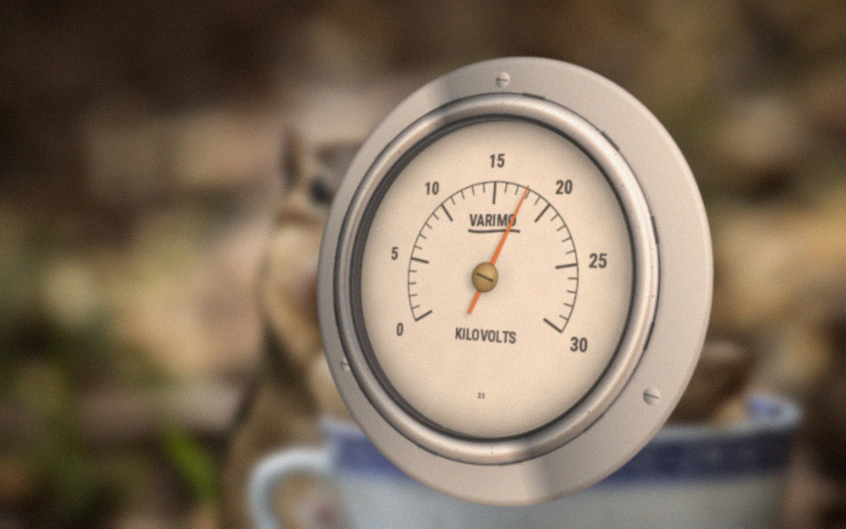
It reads {"value": 18, "unit": "kV"}
